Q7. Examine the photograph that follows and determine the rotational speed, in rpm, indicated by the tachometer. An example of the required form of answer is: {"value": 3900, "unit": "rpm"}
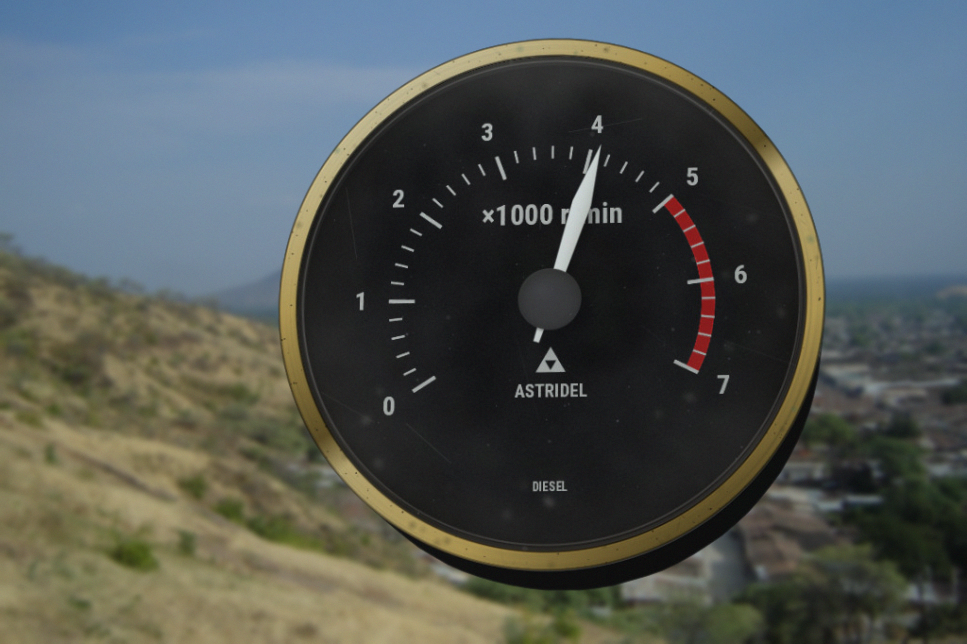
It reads {"value": 4100, "unit": "rpm"}
